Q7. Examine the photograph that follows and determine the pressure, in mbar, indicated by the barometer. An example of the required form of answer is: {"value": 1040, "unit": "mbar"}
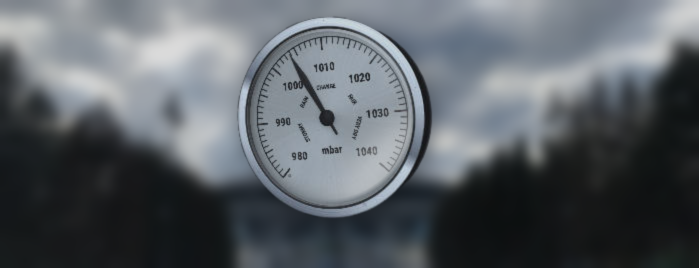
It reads {"value": 1004, "unit": "mbar"}
